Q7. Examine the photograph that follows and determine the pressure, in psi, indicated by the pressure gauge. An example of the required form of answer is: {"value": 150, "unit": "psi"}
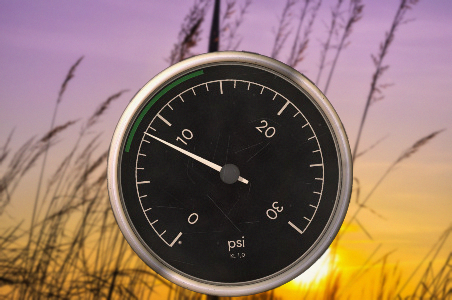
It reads {"value": 8.5, "unit": "psi"}
